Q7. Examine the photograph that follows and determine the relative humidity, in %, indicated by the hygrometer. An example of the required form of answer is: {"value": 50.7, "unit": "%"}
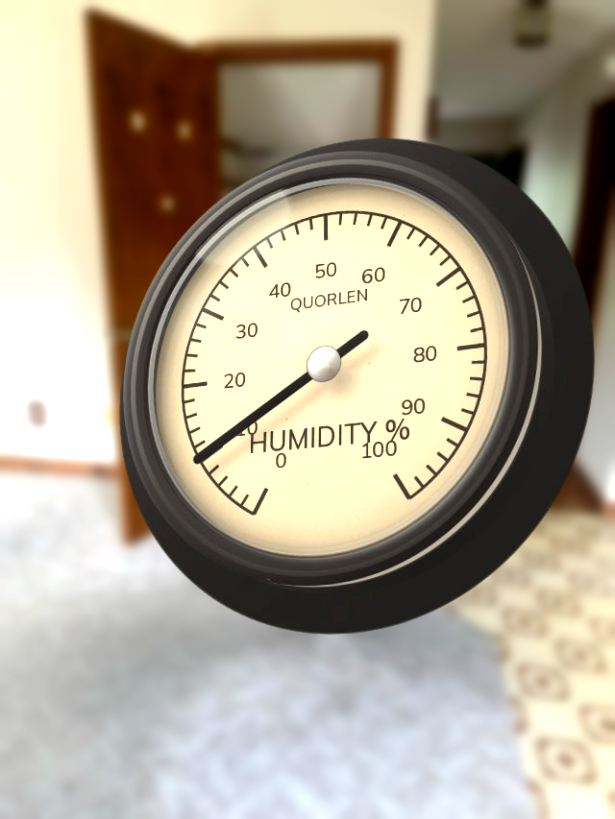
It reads {"value": 10, "unit": "%"}
